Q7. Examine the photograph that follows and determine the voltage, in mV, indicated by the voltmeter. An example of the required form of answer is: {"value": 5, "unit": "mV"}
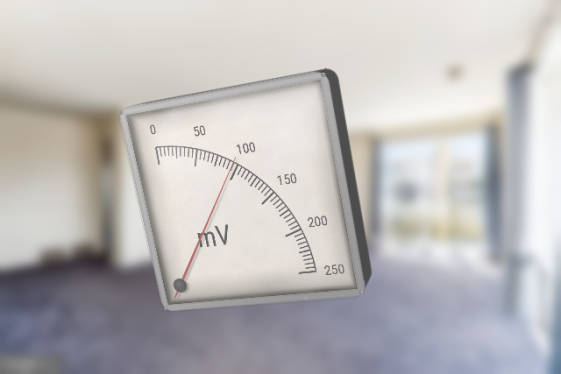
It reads {"value": 95, "unit": "mV"}
